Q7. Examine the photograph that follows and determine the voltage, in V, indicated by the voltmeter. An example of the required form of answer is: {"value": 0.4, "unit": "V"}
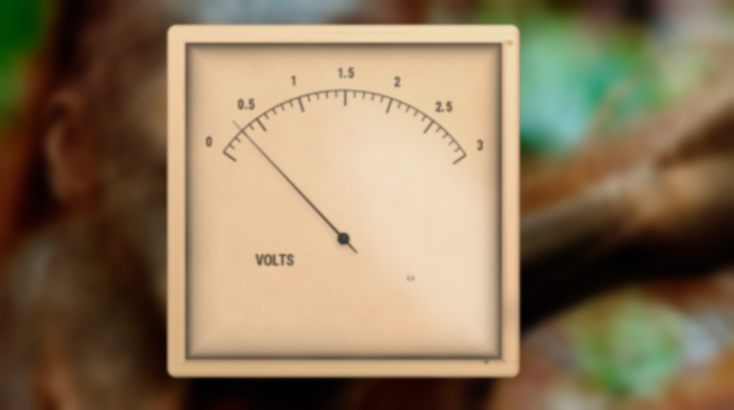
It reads {"value": 0.3, "unit": "V"}
